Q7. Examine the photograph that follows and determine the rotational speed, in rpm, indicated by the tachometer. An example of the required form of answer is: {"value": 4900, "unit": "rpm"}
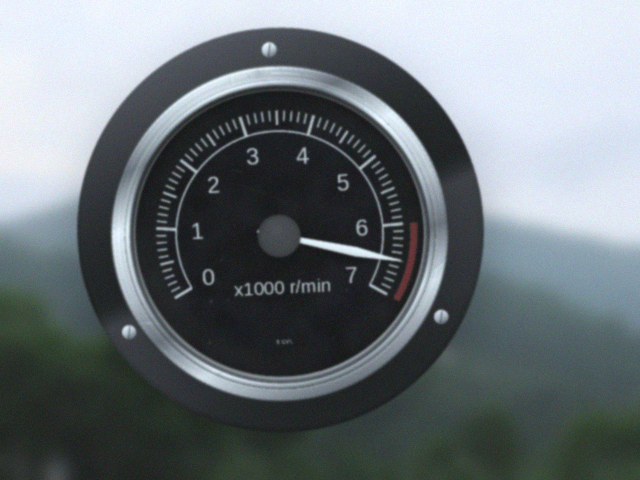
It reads {"value": 6500, "unit": "rpm"}
